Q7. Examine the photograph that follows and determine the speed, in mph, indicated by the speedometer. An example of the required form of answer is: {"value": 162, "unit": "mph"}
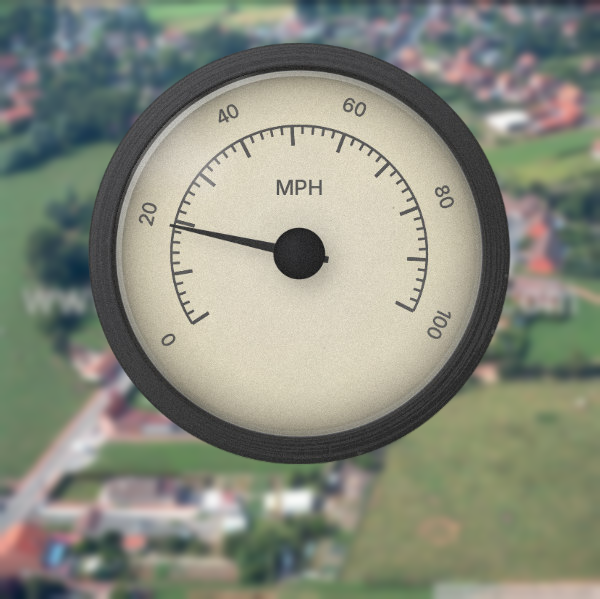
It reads {"value": 19, "unit": "mph"}
